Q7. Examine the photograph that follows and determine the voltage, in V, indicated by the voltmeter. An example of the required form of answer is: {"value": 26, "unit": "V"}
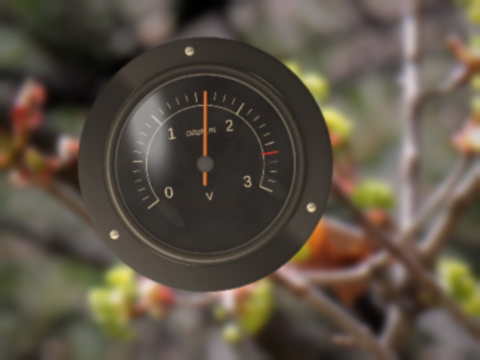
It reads {"value": 1.6, "unit": "V"}
